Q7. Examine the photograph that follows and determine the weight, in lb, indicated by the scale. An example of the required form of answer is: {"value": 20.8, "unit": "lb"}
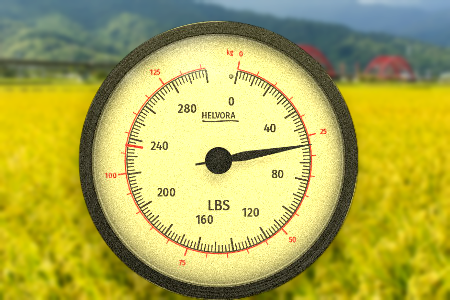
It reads {"value": 60, "unit": "lb"}
